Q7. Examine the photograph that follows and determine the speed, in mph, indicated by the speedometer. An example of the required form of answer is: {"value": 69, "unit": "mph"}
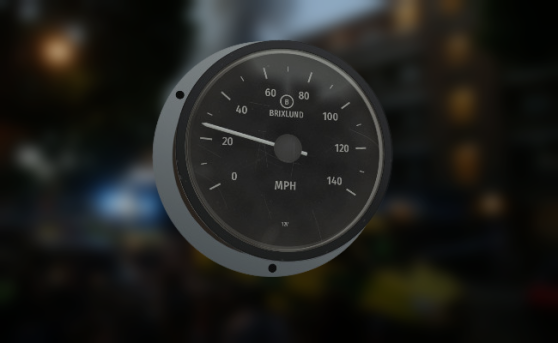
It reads {"value": 25, "unit": "mph"}
